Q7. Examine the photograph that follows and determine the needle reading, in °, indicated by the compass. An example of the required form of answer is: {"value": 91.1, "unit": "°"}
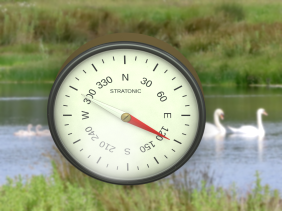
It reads {"value": 120, "unit": "°"}
